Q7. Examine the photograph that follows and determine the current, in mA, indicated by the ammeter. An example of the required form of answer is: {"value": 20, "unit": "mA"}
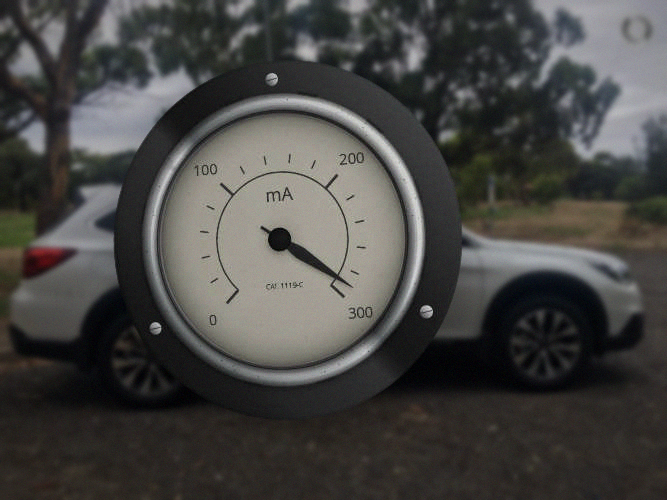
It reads {"value": 290, "unit": "mA"}
